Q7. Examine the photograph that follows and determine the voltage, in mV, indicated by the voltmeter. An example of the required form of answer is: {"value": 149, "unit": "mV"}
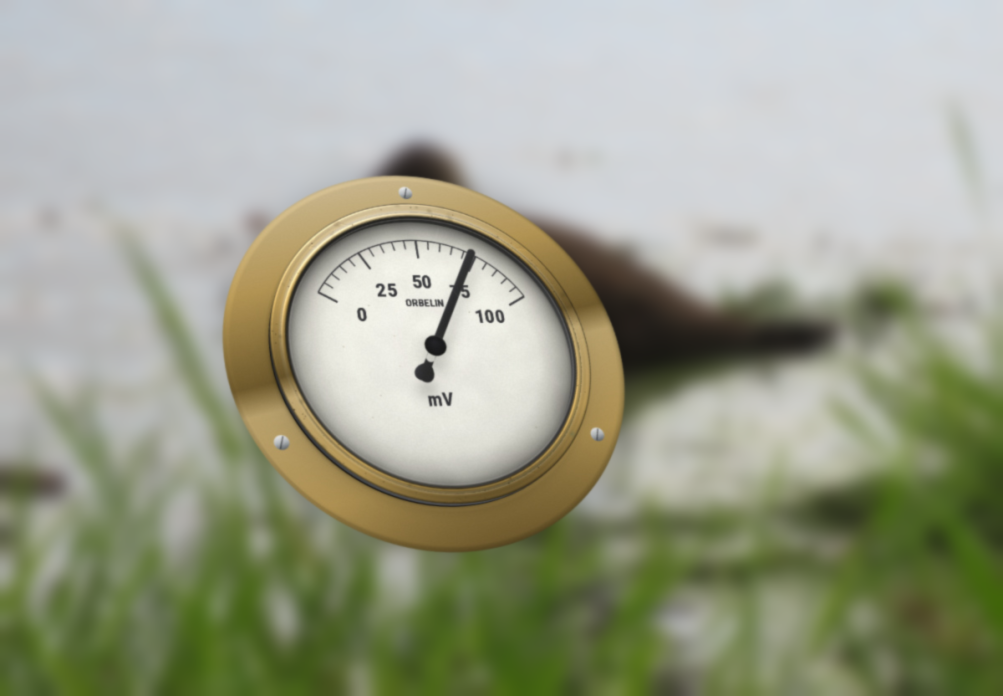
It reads {"value": 72.5, "unit": "mV"}
